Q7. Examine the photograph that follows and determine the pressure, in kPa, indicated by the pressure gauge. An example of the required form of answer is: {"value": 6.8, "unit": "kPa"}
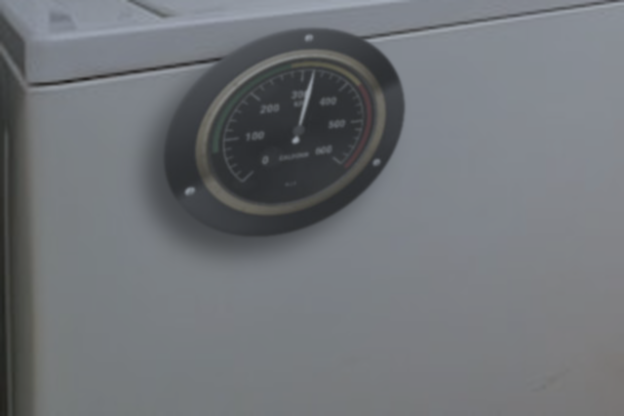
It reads {"value": 320, "unit": "kPa"}
